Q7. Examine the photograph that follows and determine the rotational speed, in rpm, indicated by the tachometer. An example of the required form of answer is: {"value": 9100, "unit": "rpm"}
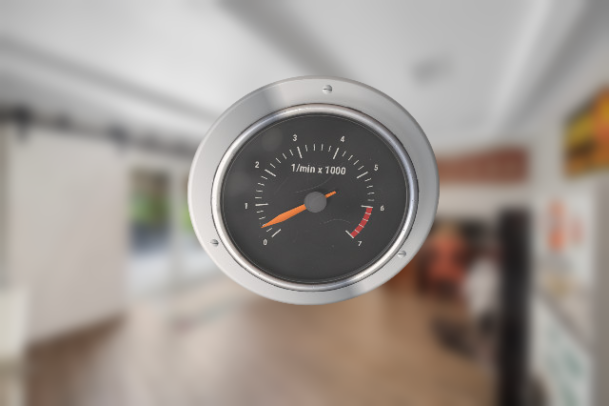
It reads {"value": 400, "unit": "rpm"}
